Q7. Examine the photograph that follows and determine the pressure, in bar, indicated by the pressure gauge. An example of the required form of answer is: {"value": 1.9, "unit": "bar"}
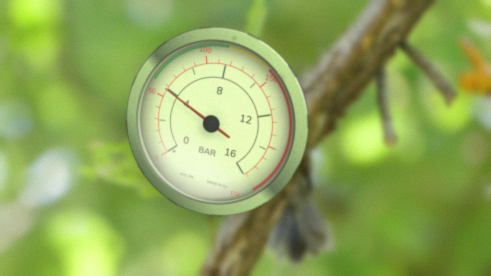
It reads {"value": 4, "unit": "bar"}
